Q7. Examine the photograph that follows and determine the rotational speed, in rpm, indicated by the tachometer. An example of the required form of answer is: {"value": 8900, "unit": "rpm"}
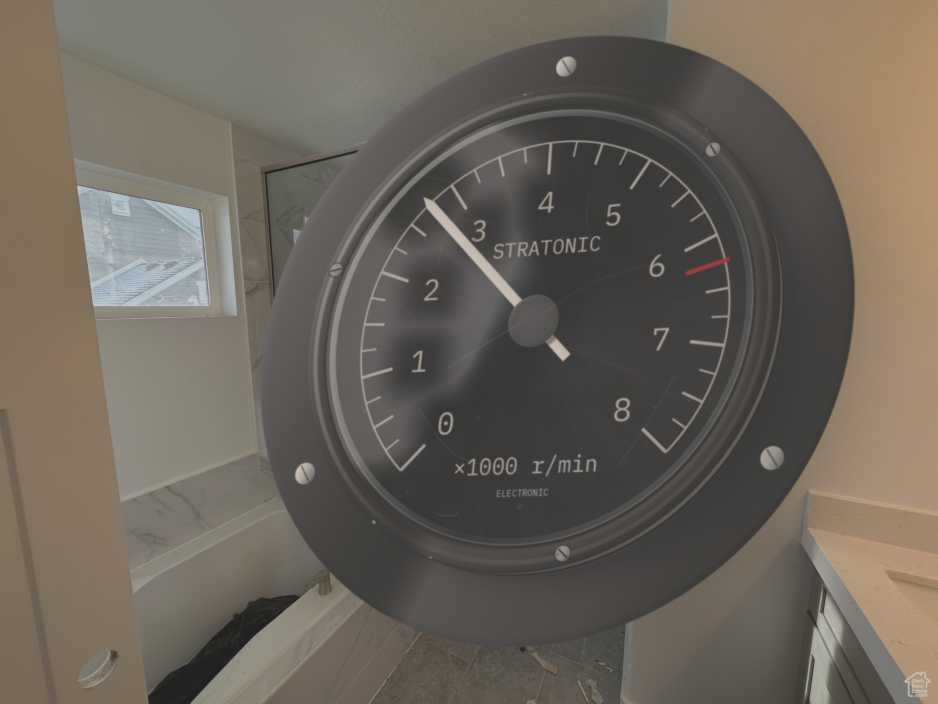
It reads {"value": 2750, "unit": "rpm"}
